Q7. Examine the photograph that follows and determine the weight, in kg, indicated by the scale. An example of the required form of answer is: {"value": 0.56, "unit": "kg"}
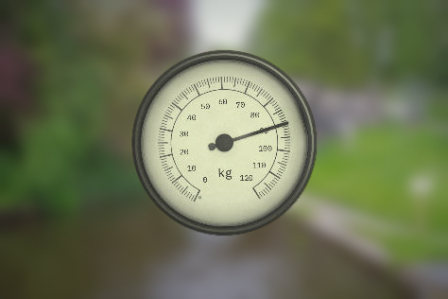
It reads {"value": 90, "unit": "kg"}
